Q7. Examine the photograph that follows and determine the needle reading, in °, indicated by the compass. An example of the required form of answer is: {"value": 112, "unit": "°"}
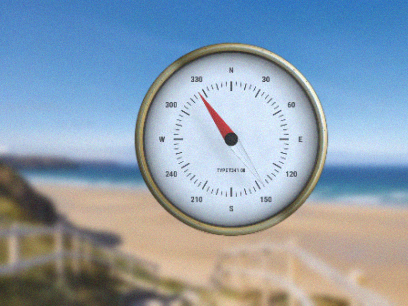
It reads {"value": 325, "unit": "°"}
